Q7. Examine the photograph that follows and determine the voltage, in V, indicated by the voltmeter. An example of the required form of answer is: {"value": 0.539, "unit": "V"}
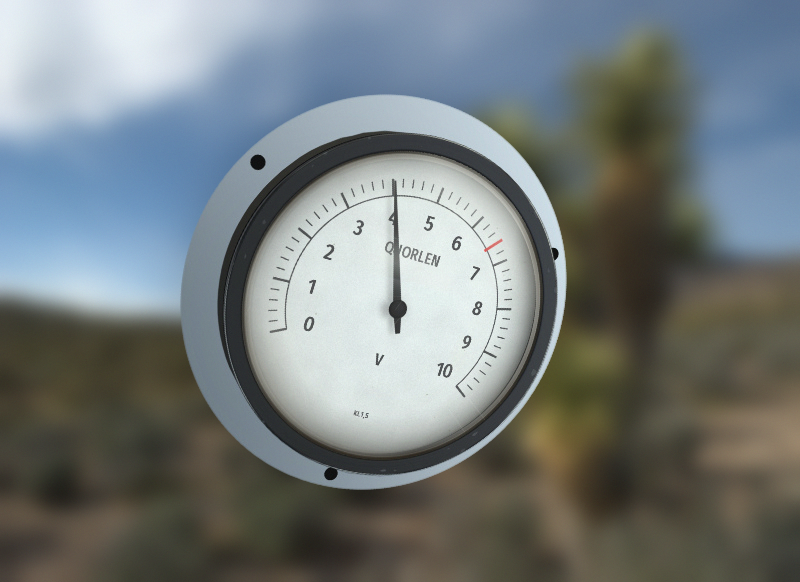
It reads {"value": 4, "unit": "V"}
